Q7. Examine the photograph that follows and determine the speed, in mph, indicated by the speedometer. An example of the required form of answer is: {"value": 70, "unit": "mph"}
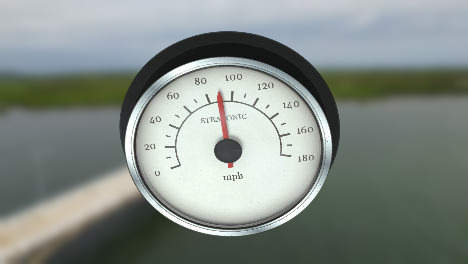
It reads {"value": 90, "unit": "mph"}
